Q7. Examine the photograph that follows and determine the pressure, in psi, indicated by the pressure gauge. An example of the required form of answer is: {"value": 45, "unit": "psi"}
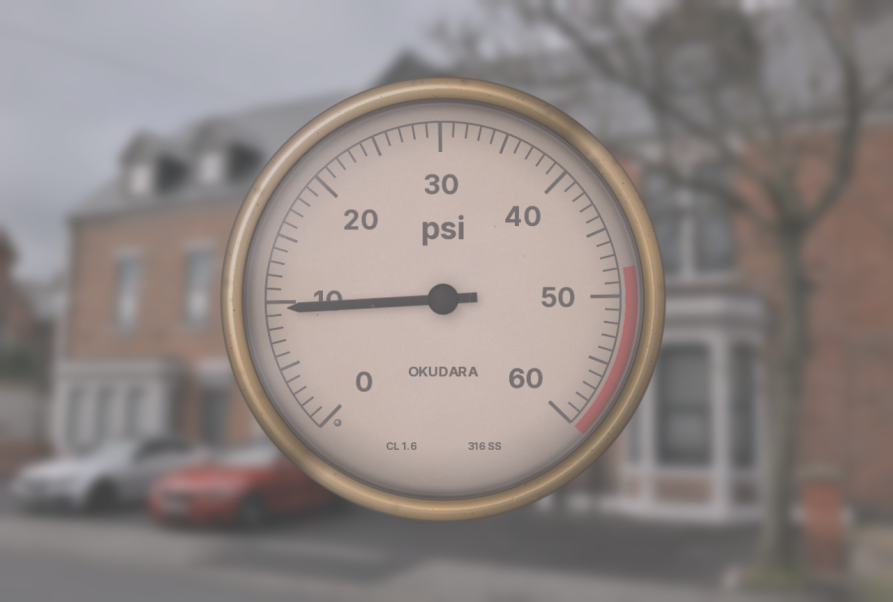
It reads {"value": 9.5, "unit": "psi"}
